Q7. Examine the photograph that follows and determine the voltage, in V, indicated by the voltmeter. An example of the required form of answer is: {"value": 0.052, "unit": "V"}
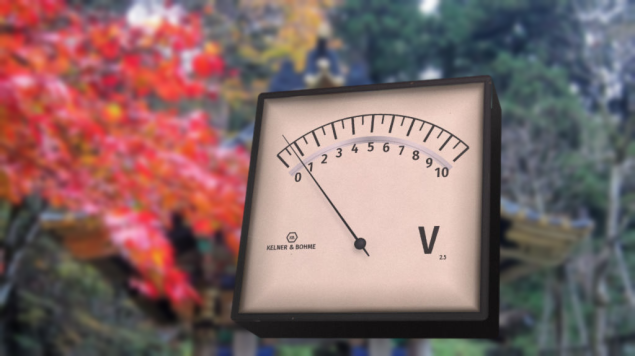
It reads {"value": 0.75, "unit": "V"}
